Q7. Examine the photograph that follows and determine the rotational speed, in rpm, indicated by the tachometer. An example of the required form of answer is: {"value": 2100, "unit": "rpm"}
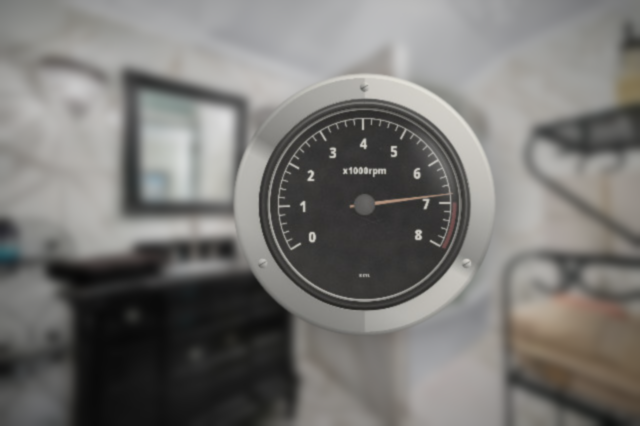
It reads {"value": 6800, "unit": "rpm"}
